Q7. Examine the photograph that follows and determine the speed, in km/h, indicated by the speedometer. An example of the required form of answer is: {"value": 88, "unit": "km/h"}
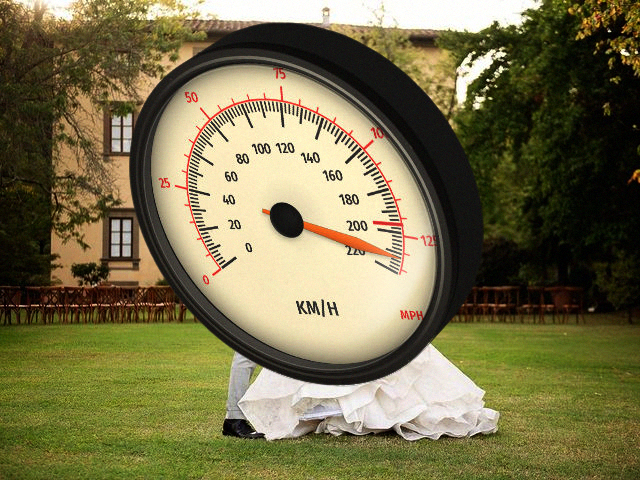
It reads {"value": 210, "unit": "km/h"}
